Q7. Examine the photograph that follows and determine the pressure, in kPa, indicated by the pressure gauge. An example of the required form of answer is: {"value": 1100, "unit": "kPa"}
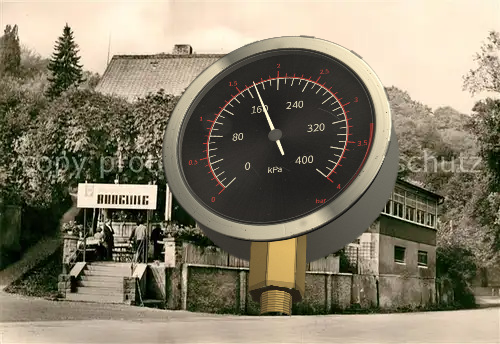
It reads {"value": 170, "unit": "kPa"}
